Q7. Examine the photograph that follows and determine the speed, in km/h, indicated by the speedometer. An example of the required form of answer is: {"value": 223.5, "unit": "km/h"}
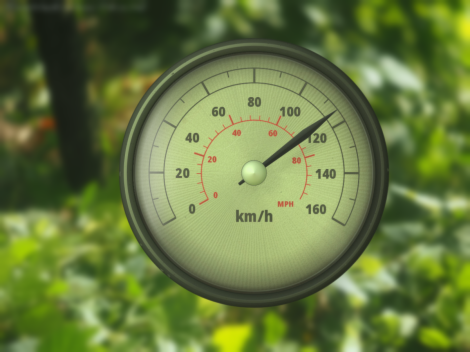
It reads {"value": 115, "unit": "km/h"}
